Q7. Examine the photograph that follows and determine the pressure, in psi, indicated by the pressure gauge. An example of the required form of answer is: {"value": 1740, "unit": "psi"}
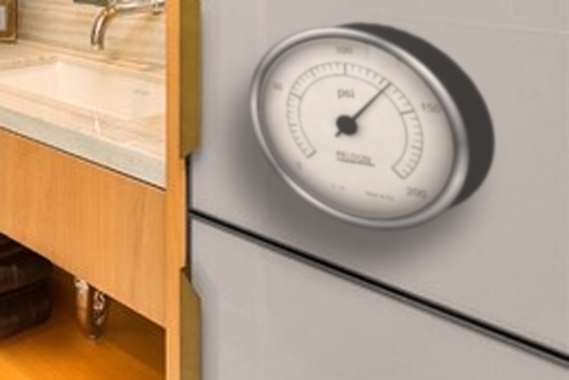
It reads {"value": 130, "unit": "psi"}
